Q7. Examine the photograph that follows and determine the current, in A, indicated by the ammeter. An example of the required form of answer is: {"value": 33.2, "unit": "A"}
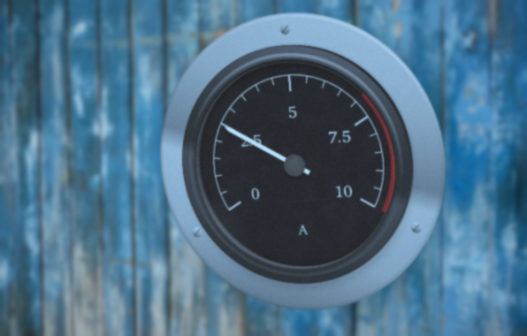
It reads {"value": 2.5, "unit": "A"}
